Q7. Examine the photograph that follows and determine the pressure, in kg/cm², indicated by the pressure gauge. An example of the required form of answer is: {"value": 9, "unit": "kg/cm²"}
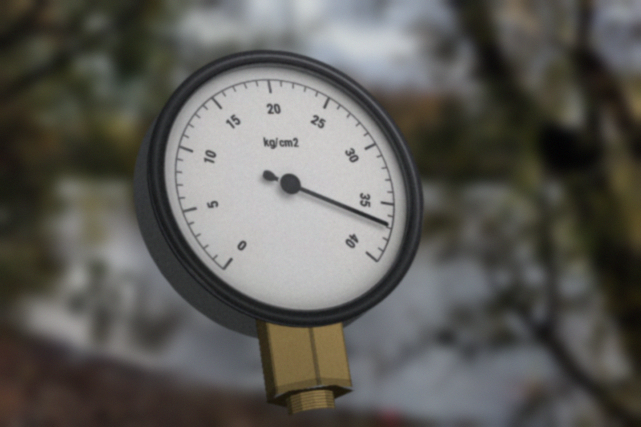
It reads {"value": 37, "unit": "kg/cm²"}
